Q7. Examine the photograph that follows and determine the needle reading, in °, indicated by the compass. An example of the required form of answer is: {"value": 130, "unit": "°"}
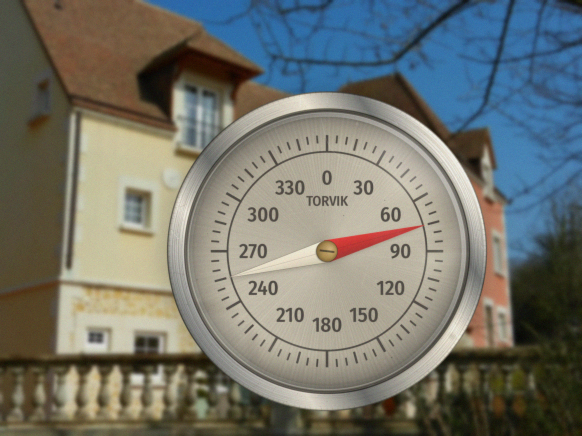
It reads {"value": 75, "unit": "°"}
